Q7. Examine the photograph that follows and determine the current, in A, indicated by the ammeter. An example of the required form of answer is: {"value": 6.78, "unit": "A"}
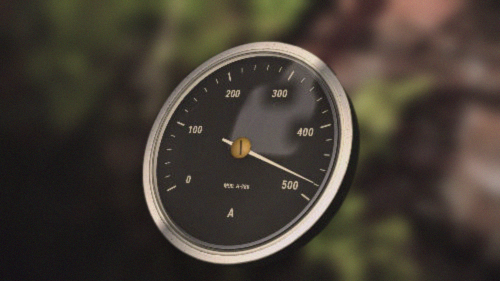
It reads {"value": 480, "unit": "A"}
